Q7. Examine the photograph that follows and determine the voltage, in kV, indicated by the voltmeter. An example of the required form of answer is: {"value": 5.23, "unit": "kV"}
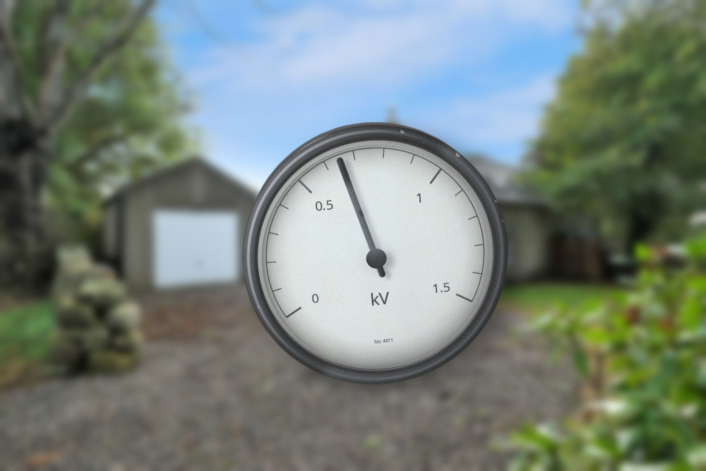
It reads {"value": 0.65, "unit": "kV"}
